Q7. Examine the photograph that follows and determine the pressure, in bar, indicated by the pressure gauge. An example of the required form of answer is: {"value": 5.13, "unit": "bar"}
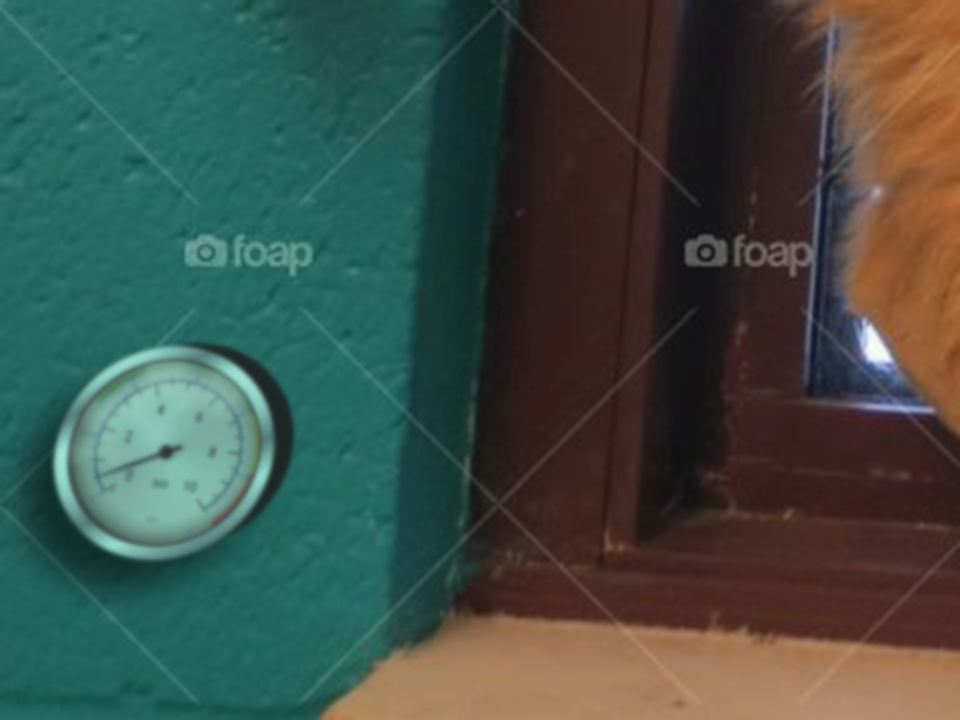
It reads {"value": 0.5, "unit": "bar"}
